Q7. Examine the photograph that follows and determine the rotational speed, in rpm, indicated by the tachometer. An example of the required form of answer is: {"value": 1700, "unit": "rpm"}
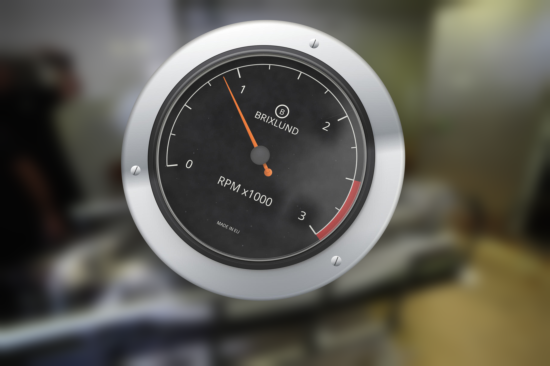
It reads {"value": 875, "unit": "rpm"}
